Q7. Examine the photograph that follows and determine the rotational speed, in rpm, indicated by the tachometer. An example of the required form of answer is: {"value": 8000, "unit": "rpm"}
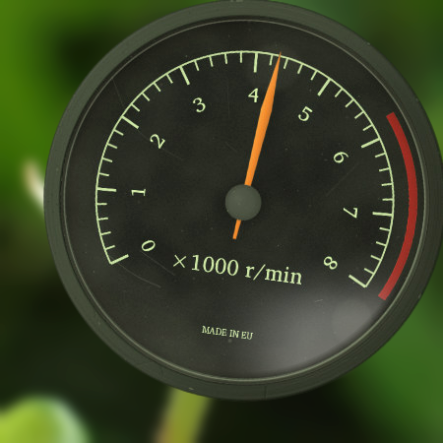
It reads {"value": 4300, "unit": "rpm"}
